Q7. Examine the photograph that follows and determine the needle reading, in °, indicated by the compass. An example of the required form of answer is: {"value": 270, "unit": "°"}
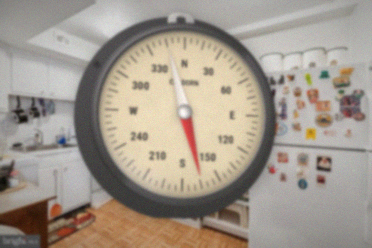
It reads {"value": 165, "unit": "°"}
